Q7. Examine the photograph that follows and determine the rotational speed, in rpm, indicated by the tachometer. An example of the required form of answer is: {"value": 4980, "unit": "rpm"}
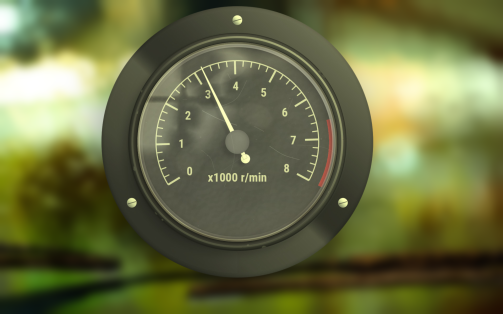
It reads {"value": 3200, "unit": "rpm"}
